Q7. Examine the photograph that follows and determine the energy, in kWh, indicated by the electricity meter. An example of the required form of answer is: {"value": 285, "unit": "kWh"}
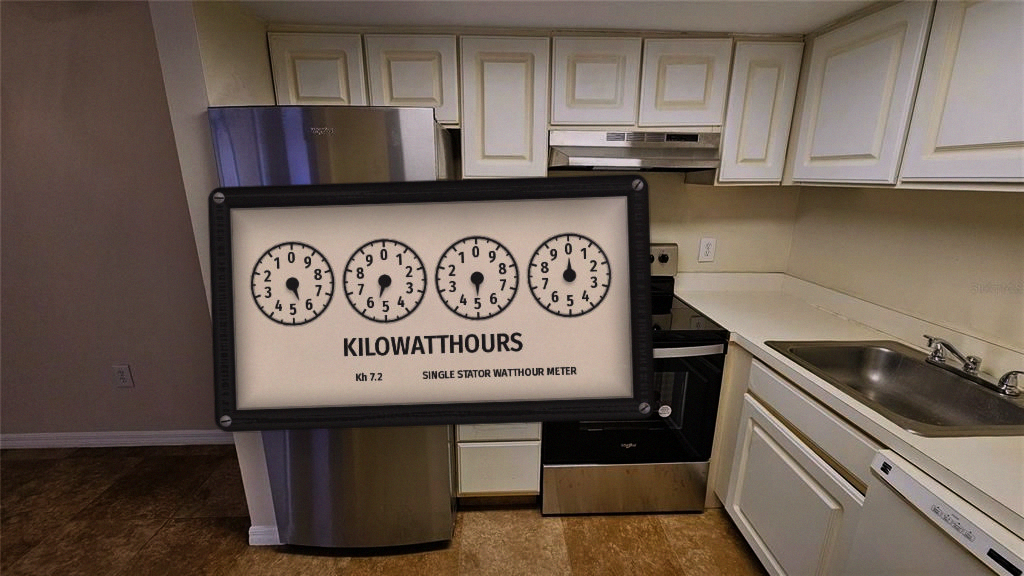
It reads {"value": 5550, "unit": "kWh"}
